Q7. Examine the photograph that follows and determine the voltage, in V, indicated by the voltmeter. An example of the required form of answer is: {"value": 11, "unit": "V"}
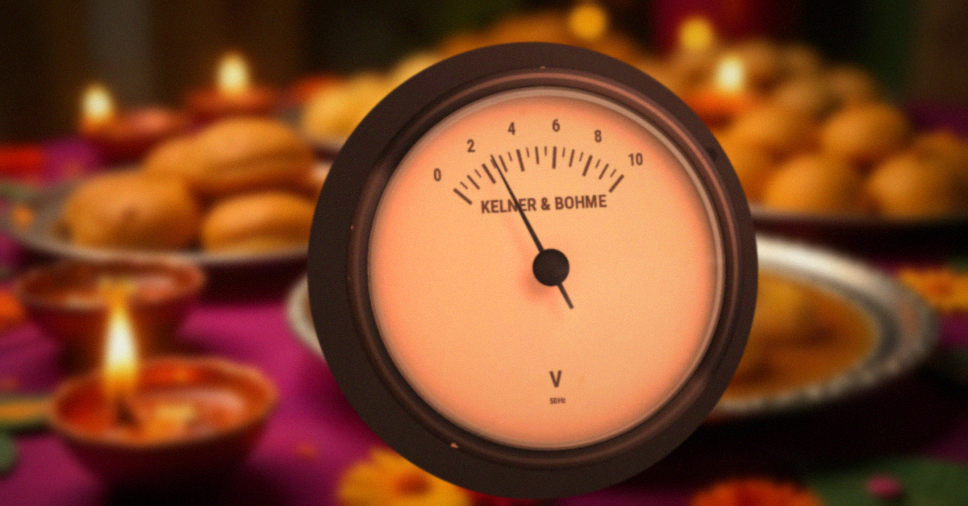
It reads {"value": 2.5, "unit": "V"}
